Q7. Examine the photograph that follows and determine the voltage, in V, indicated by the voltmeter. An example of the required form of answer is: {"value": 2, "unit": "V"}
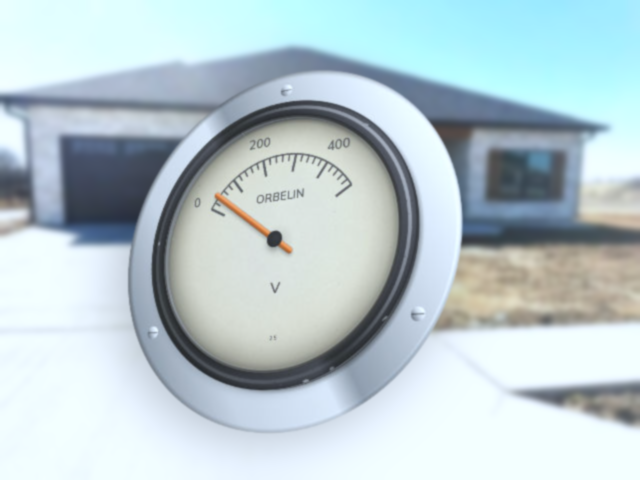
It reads {"value": 40, "unit": "V"}
